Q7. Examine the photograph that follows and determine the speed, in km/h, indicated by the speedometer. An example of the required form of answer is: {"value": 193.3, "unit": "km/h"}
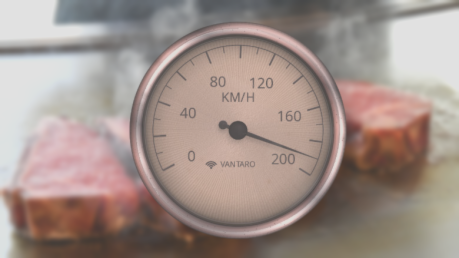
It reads {"value": 190, "unit": "km/h"}
